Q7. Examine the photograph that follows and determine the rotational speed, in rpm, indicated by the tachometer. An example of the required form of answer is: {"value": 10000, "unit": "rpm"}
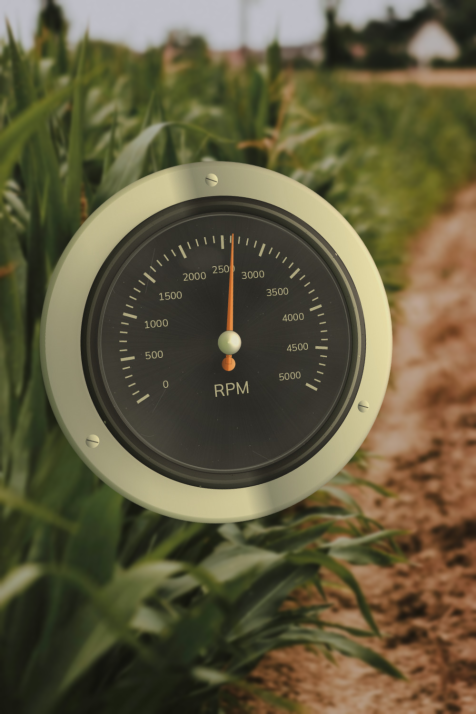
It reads {"value": 2600, "unit": "rpm"}
